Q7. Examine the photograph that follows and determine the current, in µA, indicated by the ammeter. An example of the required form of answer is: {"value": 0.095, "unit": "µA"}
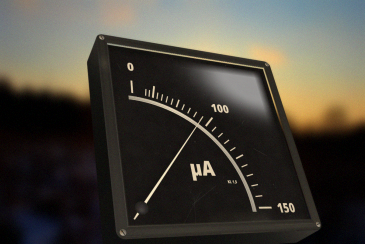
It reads {"value": 95, "unit": "µA"}
